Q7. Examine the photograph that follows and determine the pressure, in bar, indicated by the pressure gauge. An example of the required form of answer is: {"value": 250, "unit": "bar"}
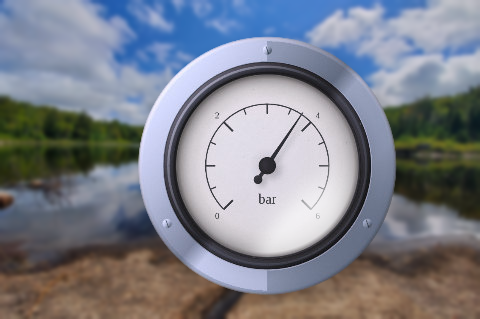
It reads {"value": 3.75, "unit": "bar"}
